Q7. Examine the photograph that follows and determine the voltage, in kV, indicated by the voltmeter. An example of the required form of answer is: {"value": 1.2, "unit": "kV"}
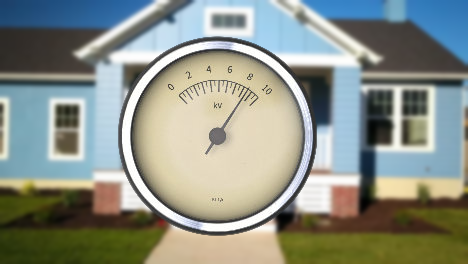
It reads {"value": 8.5, "unit": "kV"}
